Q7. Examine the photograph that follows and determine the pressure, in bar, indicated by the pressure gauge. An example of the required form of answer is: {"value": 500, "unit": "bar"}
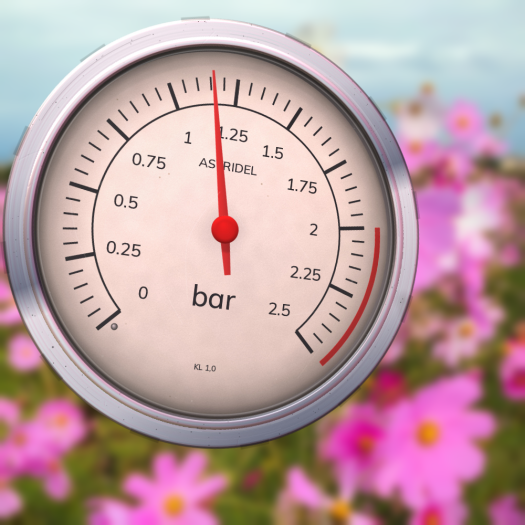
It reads {"value": 1.15, "unit": "bar"}
